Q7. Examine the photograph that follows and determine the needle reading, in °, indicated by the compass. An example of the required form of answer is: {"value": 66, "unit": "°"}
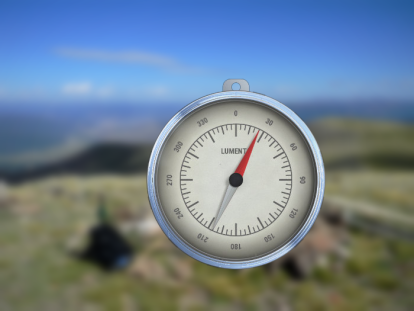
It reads {"value": 25, "unit": "°"}
